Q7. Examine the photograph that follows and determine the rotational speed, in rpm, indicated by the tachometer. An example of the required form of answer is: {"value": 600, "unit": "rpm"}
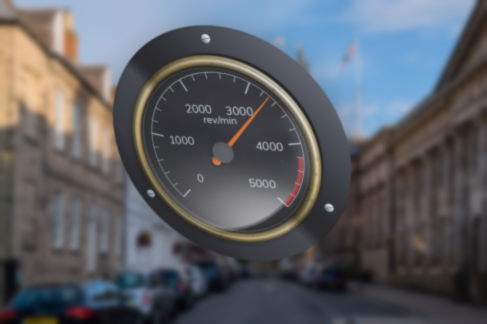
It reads {"value": 3300, "unit": "rpm"}
